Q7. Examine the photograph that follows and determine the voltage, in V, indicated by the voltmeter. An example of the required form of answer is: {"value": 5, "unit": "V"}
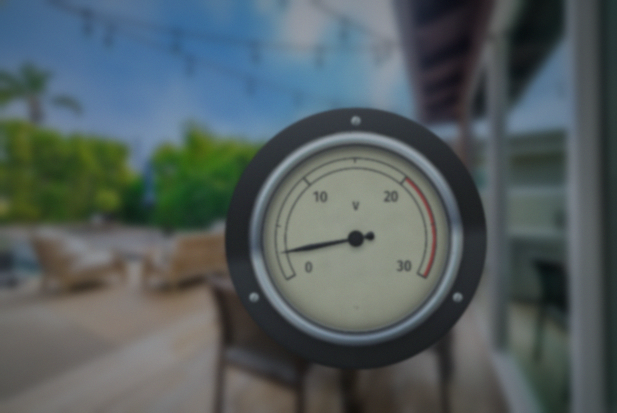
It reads {"value": 2.5, "unit": "V"}
